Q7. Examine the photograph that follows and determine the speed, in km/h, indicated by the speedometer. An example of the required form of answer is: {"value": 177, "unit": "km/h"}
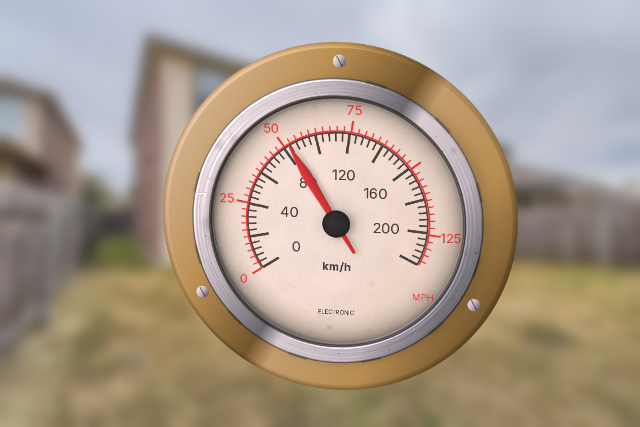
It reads {"value": 84, "unit": "km/h"}
